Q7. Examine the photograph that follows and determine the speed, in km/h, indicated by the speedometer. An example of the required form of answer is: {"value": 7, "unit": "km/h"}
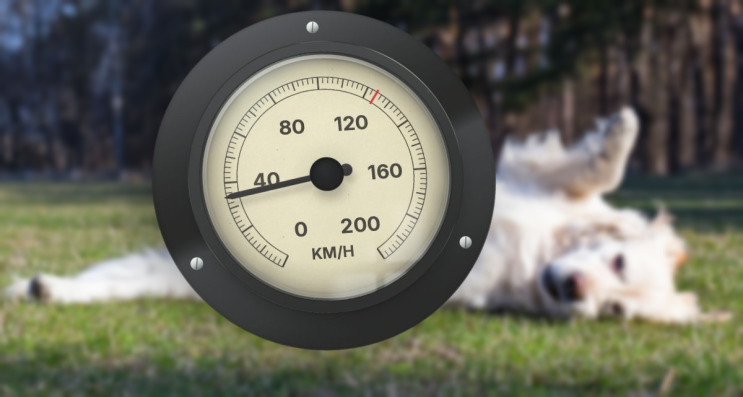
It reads {"value": 34, "unit": "km/h"}
